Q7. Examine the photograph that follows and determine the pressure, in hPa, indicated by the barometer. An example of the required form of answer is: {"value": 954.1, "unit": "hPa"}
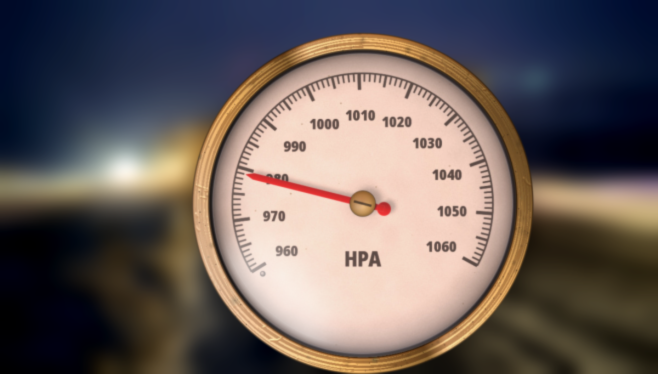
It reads {"value": 979, "unit": "hPa"}
